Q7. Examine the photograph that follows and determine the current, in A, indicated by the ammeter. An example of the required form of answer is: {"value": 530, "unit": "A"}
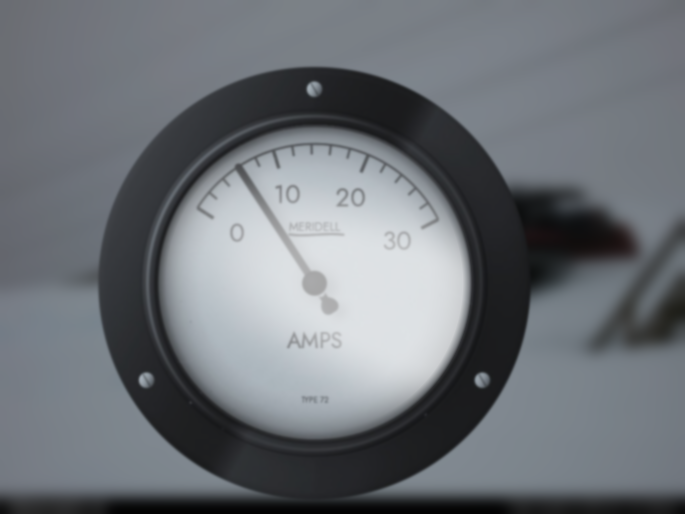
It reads {"value": 6, "unit": "A"}
